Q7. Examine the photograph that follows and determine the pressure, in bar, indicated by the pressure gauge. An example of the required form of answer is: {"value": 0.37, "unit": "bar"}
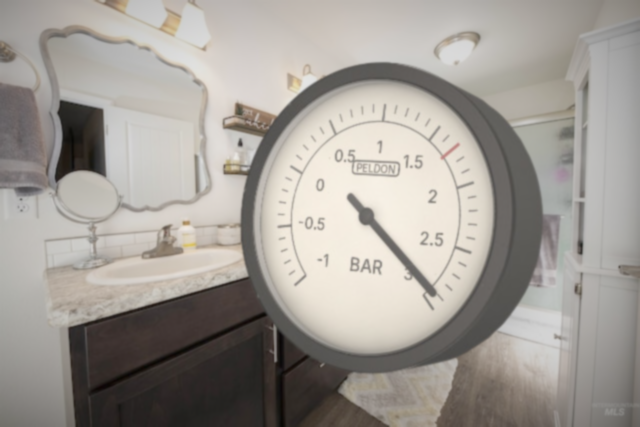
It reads {"value": 2.9, "unit": "bar"}
